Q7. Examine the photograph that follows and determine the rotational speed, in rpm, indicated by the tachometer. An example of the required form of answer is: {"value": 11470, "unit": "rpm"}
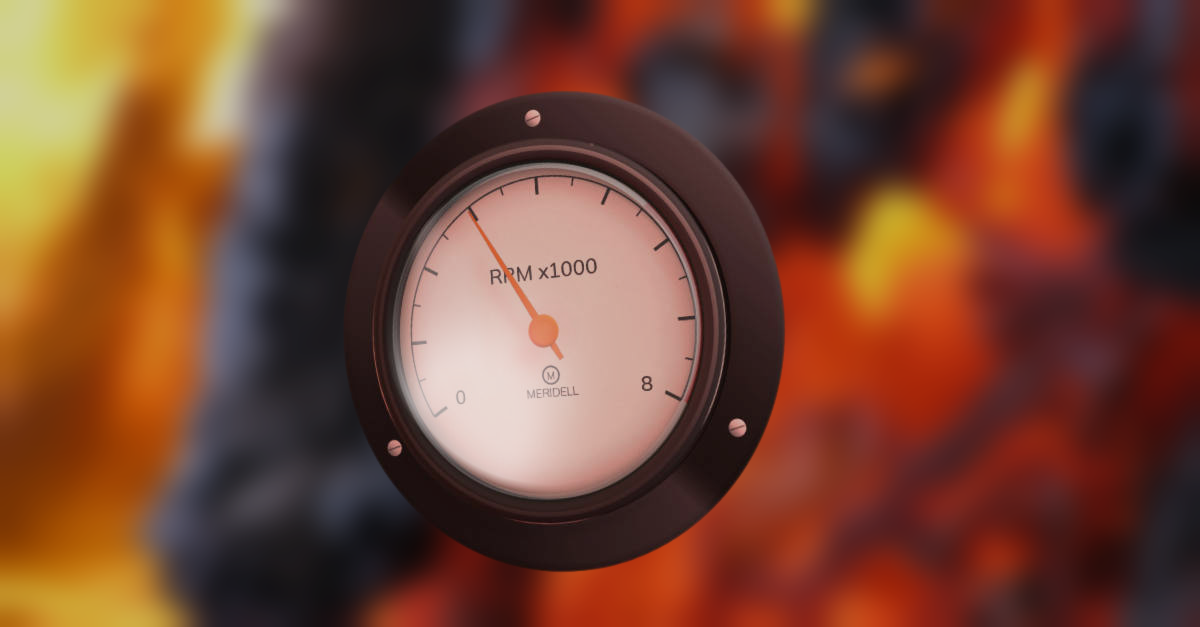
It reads {"value": 3000, "unit": "rpm"}
